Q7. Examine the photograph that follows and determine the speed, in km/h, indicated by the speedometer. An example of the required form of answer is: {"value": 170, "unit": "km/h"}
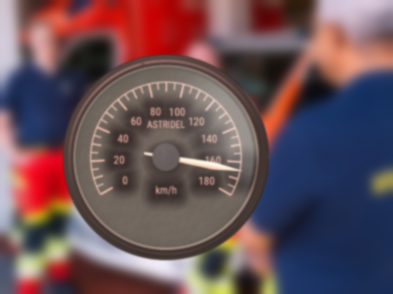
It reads {"value": 165, "unit": "km/h"}
